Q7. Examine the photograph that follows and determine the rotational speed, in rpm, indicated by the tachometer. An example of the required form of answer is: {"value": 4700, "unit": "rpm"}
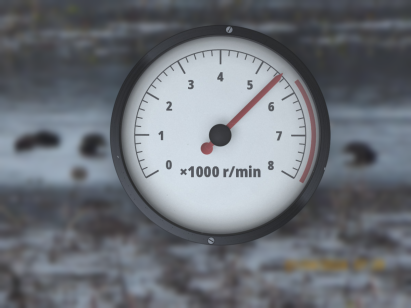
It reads {"value": 5500, "unit": "rpm"}
